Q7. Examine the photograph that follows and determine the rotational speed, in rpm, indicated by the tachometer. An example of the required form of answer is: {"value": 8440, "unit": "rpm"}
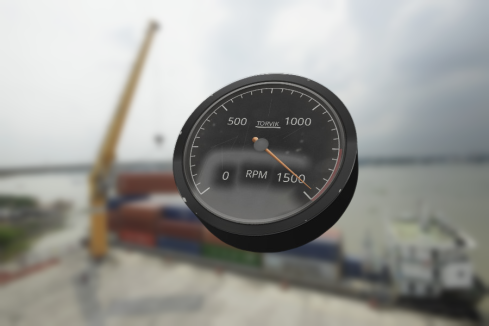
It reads {"value": 1475, "unit": "rpm"}
